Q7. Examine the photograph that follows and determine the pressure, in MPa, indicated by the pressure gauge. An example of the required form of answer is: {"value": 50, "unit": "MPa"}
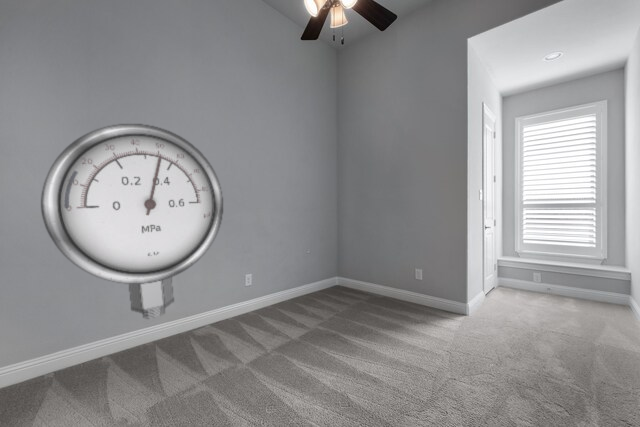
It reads {"value": 0.35, "unit": "MPa"}
